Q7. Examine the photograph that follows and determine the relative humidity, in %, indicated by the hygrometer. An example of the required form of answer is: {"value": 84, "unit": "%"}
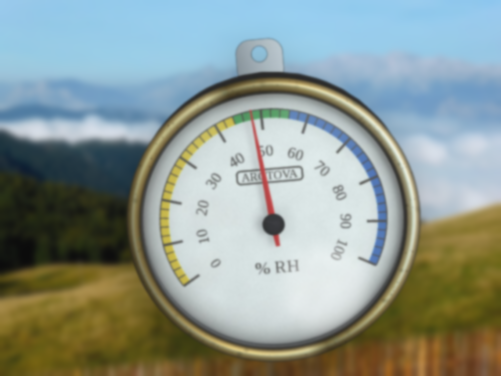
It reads {"value": 48, "unit": "%"}
